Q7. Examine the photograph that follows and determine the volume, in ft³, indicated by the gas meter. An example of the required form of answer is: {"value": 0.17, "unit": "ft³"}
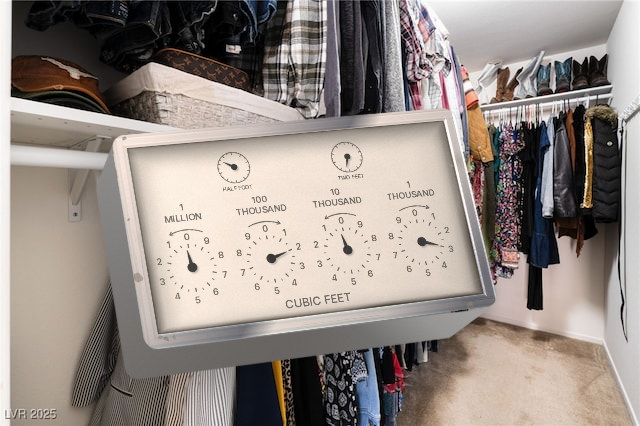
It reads {"value": 20300, "unit": "ft³"}
